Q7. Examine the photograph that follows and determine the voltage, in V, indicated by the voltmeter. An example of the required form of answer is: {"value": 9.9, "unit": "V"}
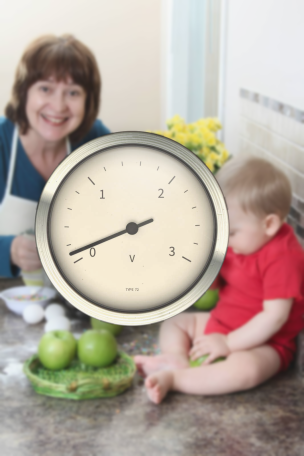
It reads {"value": 0.1, "unit": "V"}
